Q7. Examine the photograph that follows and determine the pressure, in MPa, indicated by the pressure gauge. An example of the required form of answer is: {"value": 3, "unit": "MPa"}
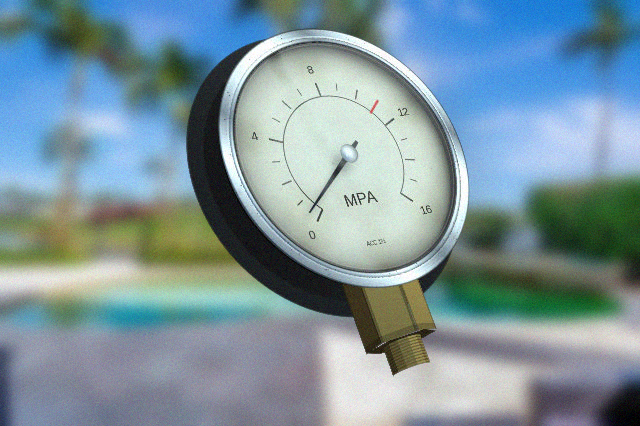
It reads {"value": 0.5, "unit": "MPa"}
